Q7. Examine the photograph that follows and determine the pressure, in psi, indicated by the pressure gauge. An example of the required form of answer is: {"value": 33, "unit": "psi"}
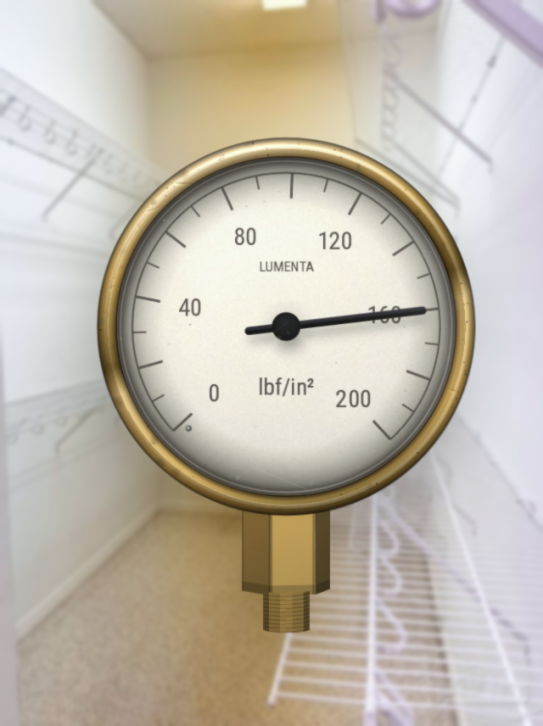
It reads {"value": 160, "unit": "psi"}
